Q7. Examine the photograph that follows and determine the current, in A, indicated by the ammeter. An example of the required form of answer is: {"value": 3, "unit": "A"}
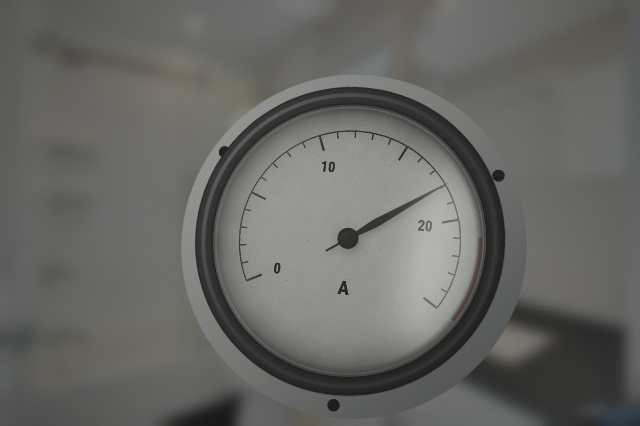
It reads {"value": 18, "unit": "A"}
